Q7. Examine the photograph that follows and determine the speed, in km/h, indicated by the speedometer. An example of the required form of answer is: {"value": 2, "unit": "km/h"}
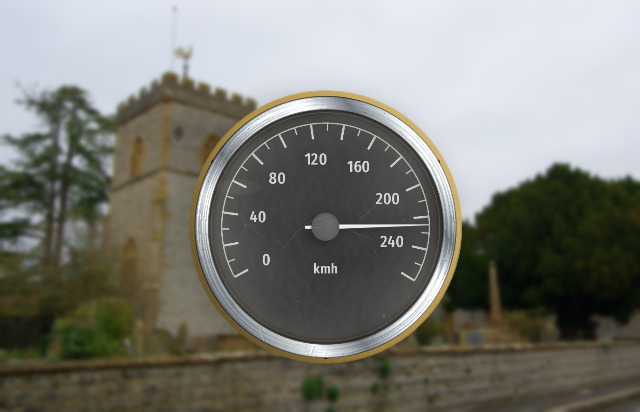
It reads {"value": 225, "unit": "km/h"}
